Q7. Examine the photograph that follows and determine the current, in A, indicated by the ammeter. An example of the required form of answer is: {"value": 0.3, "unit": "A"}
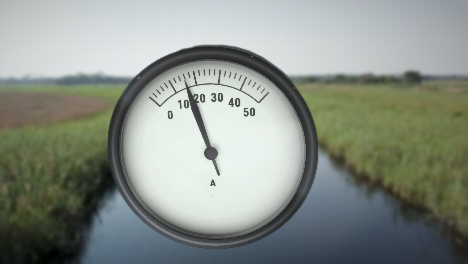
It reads {"value": 16, "unit": "A"}
